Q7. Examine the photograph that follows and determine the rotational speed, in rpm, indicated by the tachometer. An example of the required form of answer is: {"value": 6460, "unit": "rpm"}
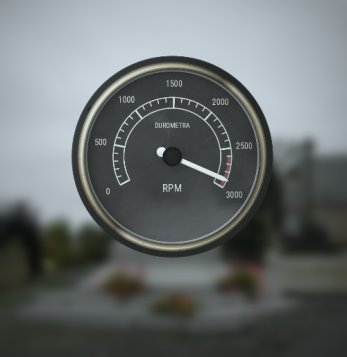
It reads {"value": 2900, "unit": "rpm"}
